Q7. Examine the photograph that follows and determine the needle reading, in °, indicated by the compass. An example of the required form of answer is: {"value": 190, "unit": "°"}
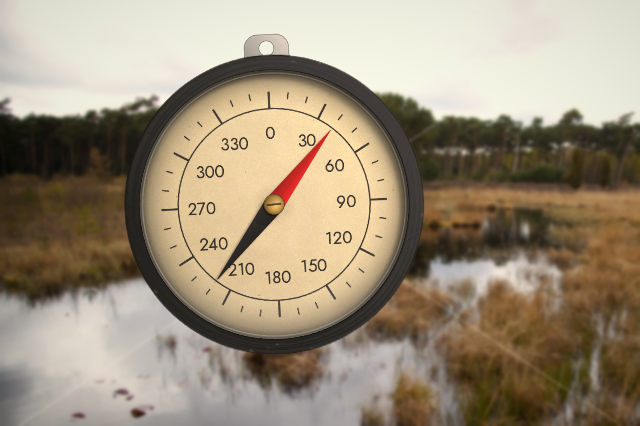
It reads {"value": 40, "unit": "°"}
